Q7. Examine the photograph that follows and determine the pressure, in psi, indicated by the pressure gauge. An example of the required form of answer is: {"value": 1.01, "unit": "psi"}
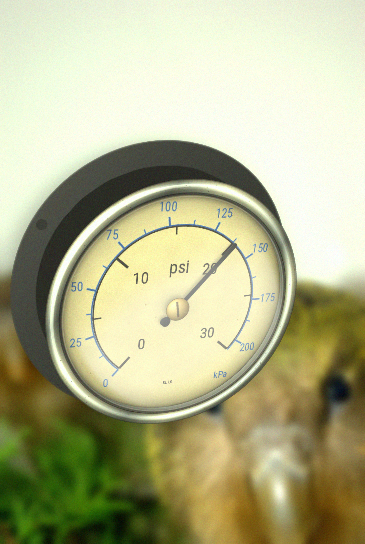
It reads {"value": 20, "unit": "psi"}
